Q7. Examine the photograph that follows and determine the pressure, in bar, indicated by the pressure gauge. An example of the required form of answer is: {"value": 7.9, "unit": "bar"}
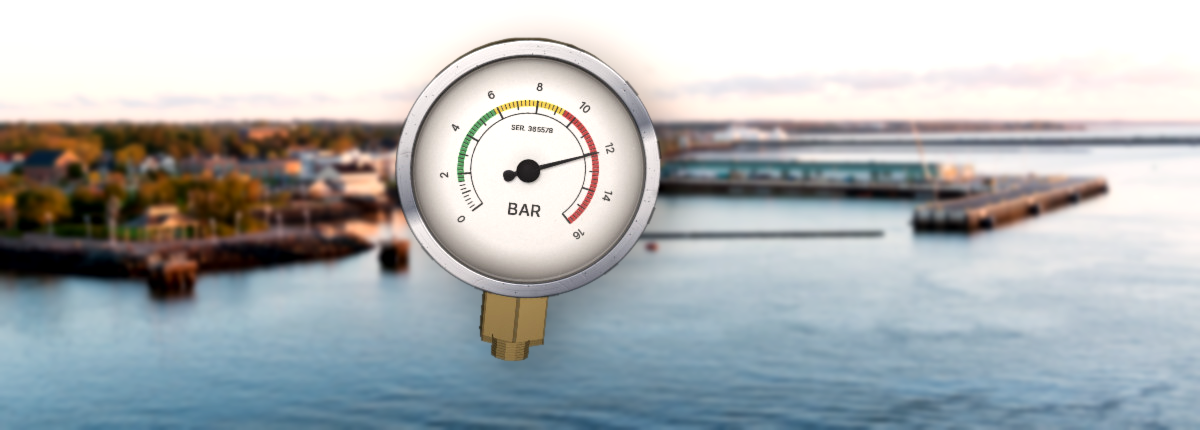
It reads {"value": 12, "unit": "bar"}
